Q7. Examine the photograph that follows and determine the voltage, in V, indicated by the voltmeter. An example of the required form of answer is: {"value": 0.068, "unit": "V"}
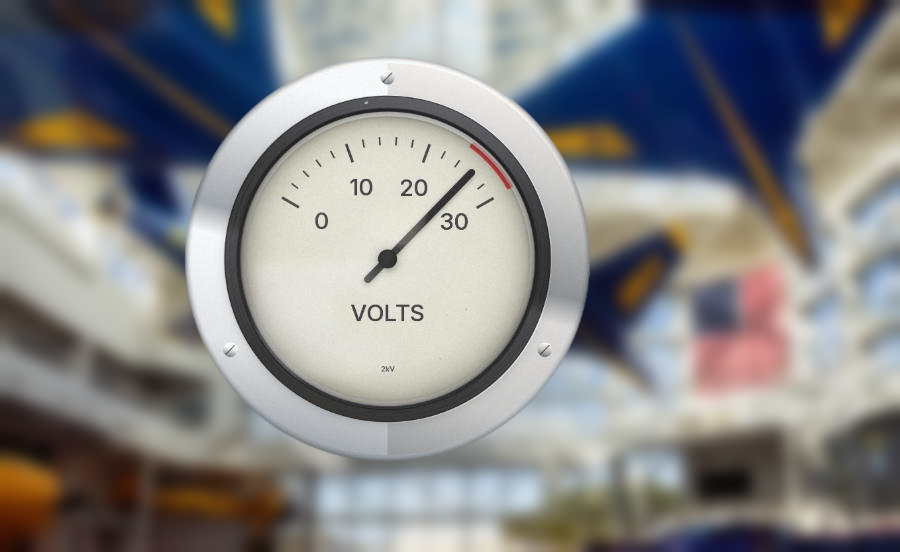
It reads {"value": 26, "unit": "V"}
